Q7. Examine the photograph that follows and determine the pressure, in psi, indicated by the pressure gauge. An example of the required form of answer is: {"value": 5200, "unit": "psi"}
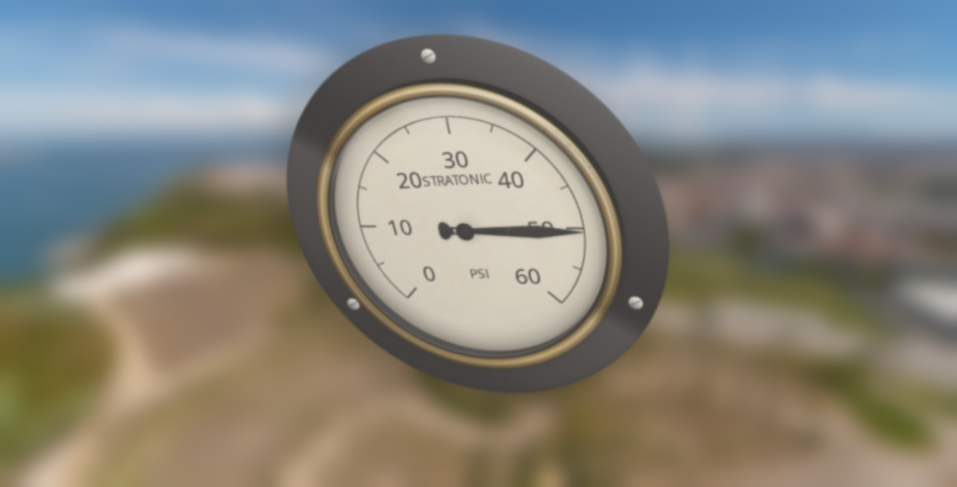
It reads {"value": 50, "unit": "psi"}
